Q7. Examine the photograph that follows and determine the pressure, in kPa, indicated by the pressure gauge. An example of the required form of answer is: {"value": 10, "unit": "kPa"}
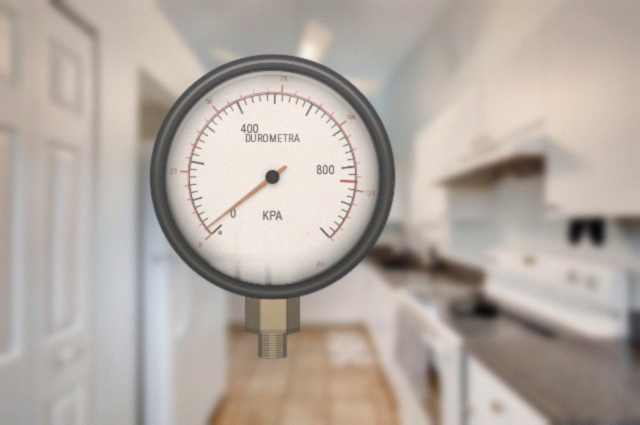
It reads {"value": 20, "unit": "kPa"}
